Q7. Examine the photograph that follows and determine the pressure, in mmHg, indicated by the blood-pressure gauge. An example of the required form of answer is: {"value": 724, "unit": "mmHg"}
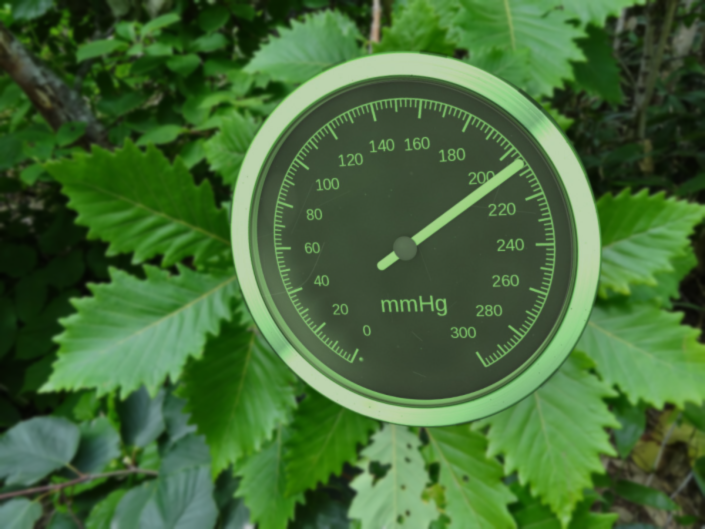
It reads {"value": 206, "unit": "mmHg"}
